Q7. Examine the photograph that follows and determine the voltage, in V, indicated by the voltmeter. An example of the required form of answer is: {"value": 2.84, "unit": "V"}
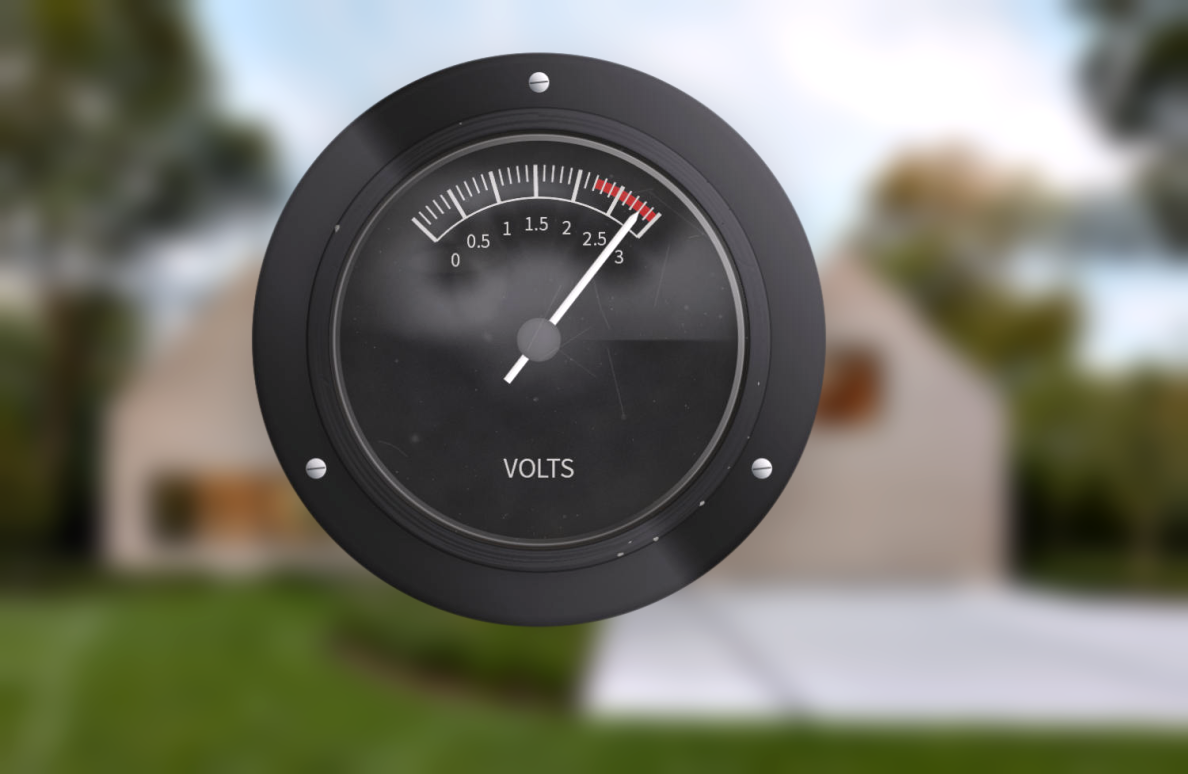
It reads {"value": 2.8, "unit": "V"}
